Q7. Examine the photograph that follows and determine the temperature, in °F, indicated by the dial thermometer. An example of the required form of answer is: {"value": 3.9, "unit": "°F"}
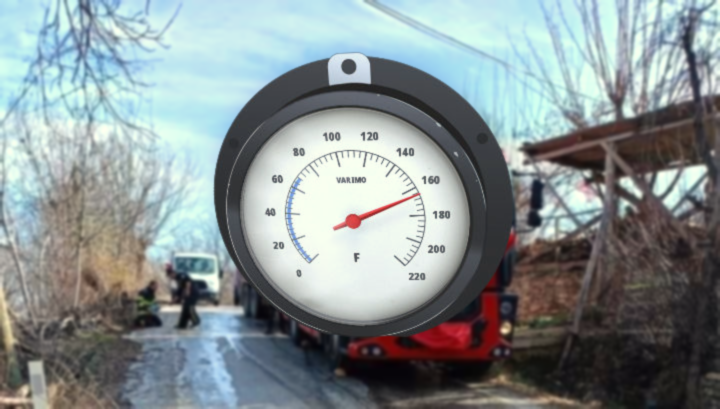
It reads {"value": 164, "unit": "°F"}
